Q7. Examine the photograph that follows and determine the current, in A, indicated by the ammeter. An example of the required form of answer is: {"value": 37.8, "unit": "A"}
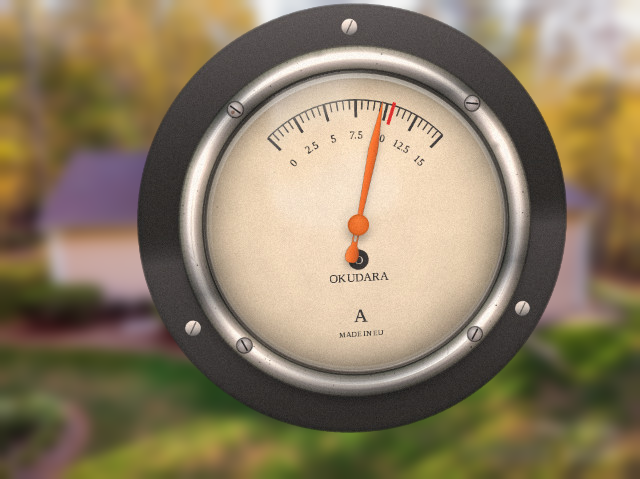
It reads {"value": 9.5, "unit": "A"}
